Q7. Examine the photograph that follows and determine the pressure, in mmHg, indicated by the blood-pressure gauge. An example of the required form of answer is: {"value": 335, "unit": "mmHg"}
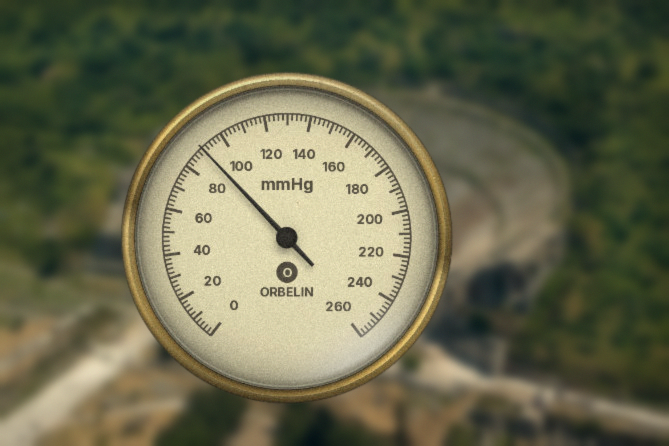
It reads {"value": 90, "unit": "mmHg"}
